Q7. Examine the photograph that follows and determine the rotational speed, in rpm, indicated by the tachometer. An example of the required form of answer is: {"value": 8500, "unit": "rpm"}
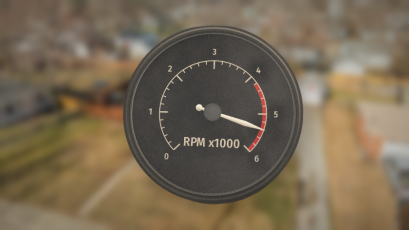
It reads {"value": 5400, "unit": "rpm"}
